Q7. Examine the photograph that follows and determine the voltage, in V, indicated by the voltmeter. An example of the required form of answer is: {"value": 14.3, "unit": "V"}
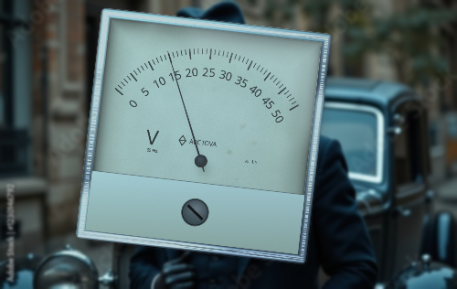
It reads {"value": 15, "unit": "V"}
